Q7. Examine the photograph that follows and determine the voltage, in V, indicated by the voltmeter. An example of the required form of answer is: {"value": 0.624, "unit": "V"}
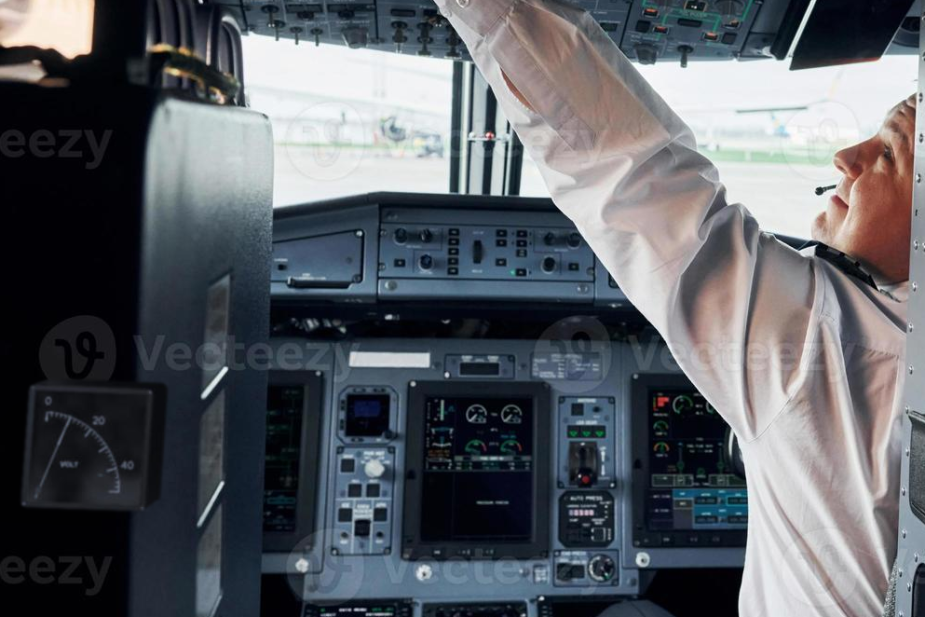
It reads {"value": 10, "unit": "V"}
